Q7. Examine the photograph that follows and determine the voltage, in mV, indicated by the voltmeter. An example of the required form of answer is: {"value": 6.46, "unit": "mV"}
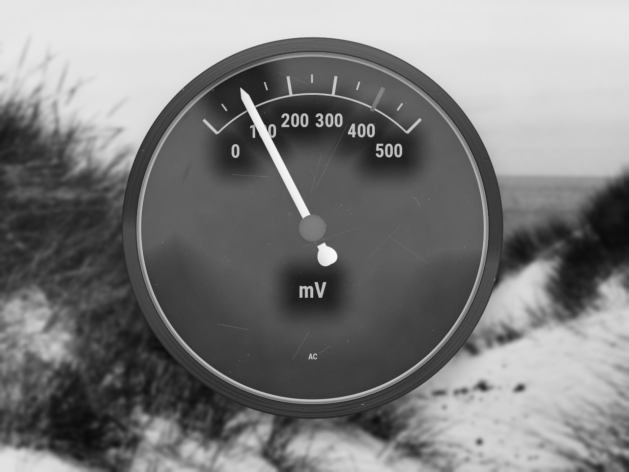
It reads {"value": 100, "unit": "mV"}
